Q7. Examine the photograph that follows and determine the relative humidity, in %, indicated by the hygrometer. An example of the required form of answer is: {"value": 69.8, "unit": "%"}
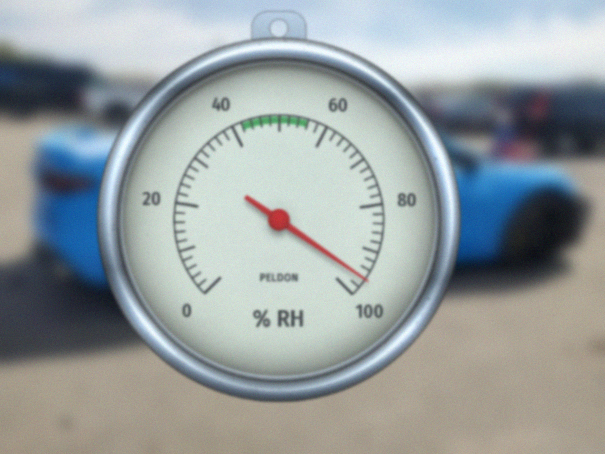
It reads {"value": 96, "unit": "%"}
